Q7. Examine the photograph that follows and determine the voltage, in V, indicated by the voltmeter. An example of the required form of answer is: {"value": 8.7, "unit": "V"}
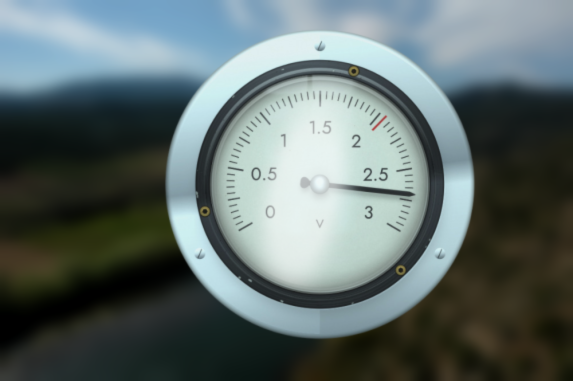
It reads {"value": 2.7, "unit": "V"}
